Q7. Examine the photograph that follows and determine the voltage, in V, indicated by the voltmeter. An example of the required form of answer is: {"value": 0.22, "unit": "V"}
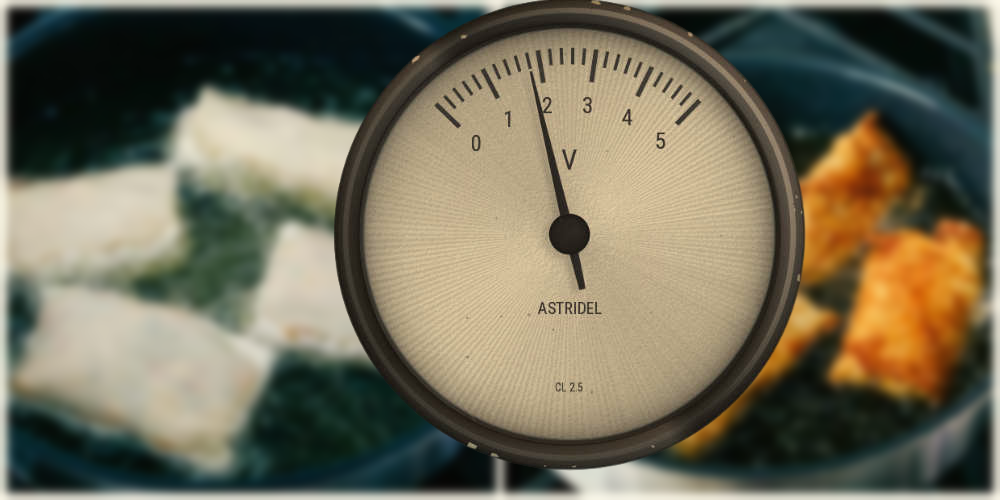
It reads {"value": 1.8, "unit": "V"}
